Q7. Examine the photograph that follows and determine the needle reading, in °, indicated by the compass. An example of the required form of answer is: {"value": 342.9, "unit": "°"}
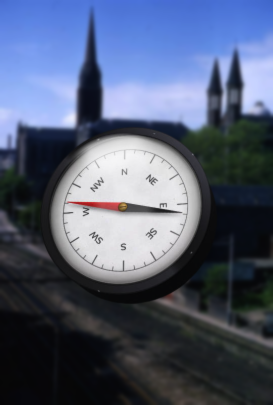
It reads {"value": 280, "unit": "°"}
